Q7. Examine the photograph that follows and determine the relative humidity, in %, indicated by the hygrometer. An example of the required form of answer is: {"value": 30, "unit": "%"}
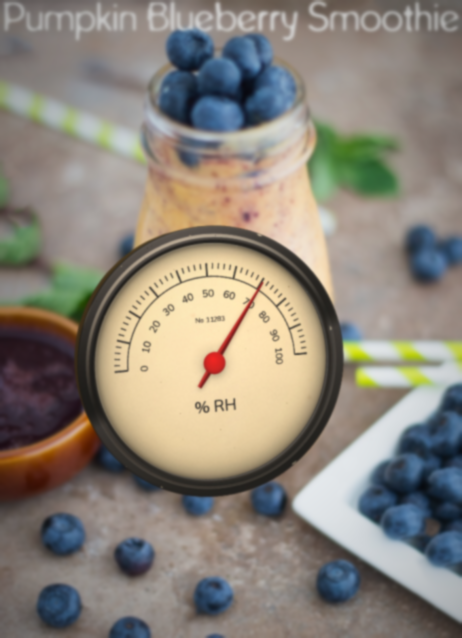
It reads {"value": 70, "unit": "%"}
